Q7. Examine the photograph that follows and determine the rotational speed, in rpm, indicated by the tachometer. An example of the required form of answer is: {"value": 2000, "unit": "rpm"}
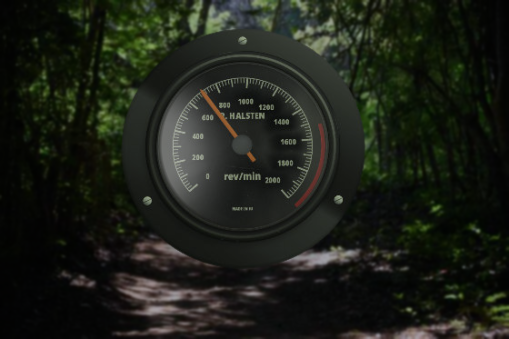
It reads {"value": 700, "unit": "rpm"}
